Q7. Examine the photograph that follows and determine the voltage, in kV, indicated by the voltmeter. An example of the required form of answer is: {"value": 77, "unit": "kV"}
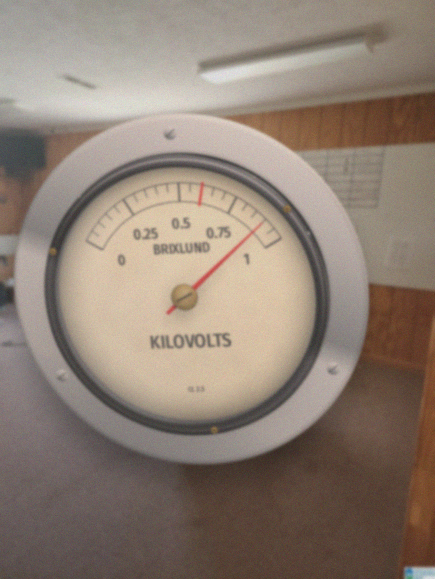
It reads {"value": 0.9, "unit": "kV"}
